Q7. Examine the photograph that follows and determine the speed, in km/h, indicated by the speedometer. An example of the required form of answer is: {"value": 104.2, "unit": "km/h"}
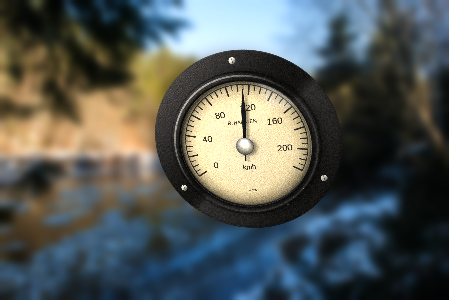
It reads {"value": 115, "unit": "km/h"}
